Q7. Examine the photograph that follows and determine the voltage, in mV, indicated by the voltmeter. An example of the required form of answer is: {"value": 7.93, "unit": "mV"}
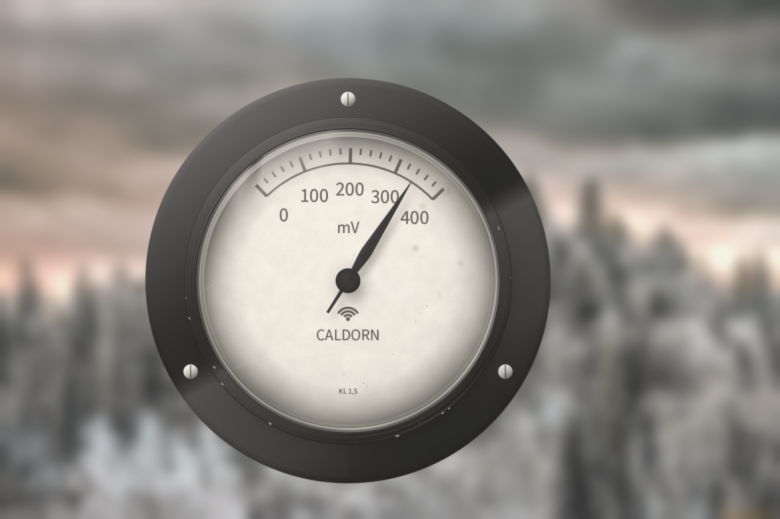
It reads {"value": 340, "unit": "mV"}
